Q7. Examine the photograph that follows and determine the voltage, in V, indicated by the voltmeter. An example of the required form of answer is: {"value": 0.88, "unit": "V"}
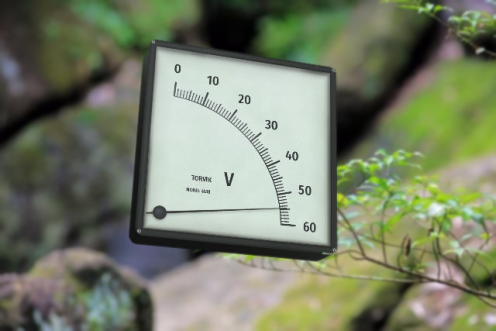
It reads {"value": 55, "unit": "V"}
